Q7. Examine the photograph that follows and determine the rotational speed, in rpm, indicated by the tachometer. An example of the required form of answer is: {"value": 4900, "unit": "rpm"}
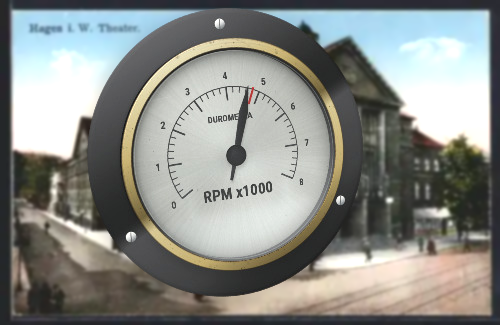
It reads {"value": 4600, "unit": "rpm"}
